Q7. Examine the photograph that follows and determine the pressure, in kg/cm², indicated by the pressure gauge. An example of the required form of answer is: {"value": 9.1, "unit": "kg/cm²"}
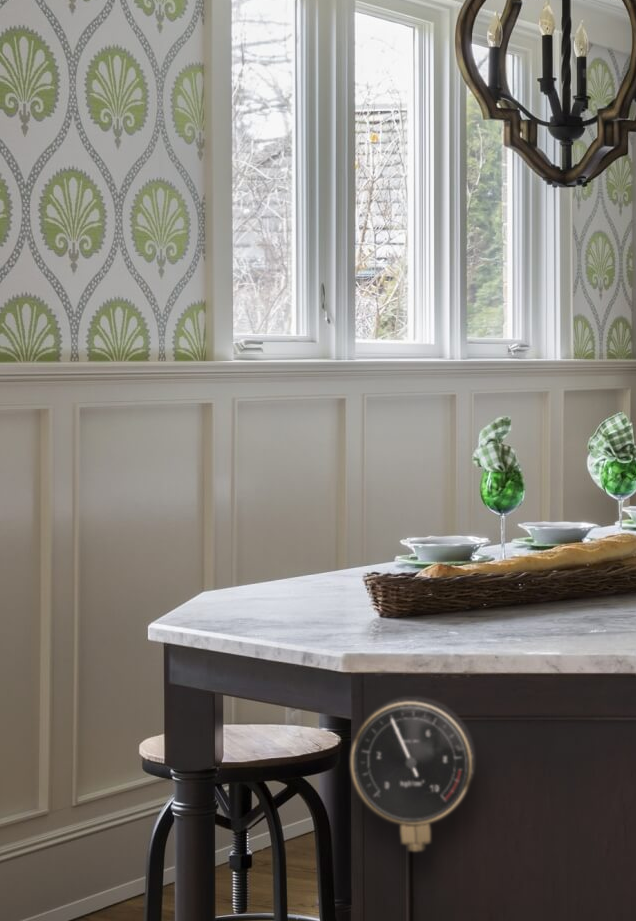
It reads {"value": 4, "unit": "kg/cm²"}
